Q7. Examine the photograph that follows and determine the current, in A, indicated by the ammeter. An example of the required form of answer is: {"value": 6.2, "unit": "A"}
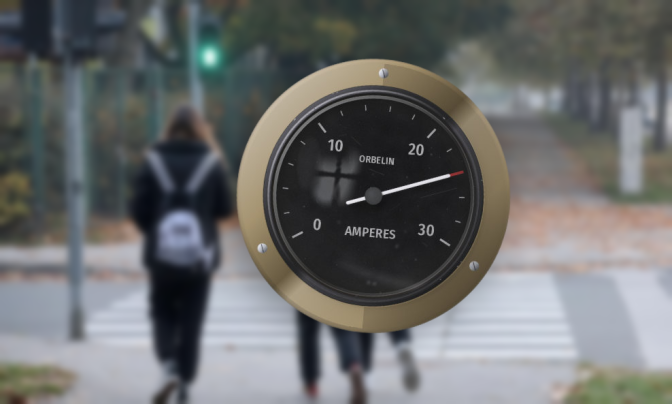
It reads {"value": 24, "unit": "A"}
